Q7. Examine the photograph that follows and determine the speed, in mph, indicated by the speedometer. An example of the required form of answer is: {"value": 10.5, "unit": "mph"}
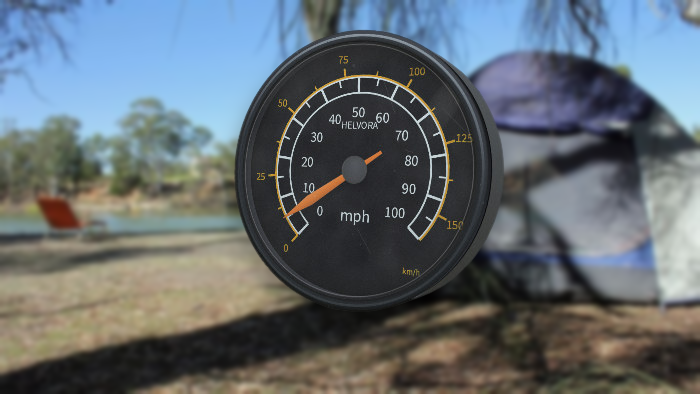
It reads {"value": 5, "unit": "mph"}
